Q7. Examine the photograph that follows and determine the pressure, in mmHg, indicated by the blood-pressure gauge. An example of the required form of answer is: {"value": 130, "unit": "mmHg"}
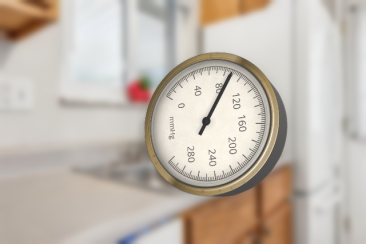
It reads {"value": 90, "unit": "mmHg"}
